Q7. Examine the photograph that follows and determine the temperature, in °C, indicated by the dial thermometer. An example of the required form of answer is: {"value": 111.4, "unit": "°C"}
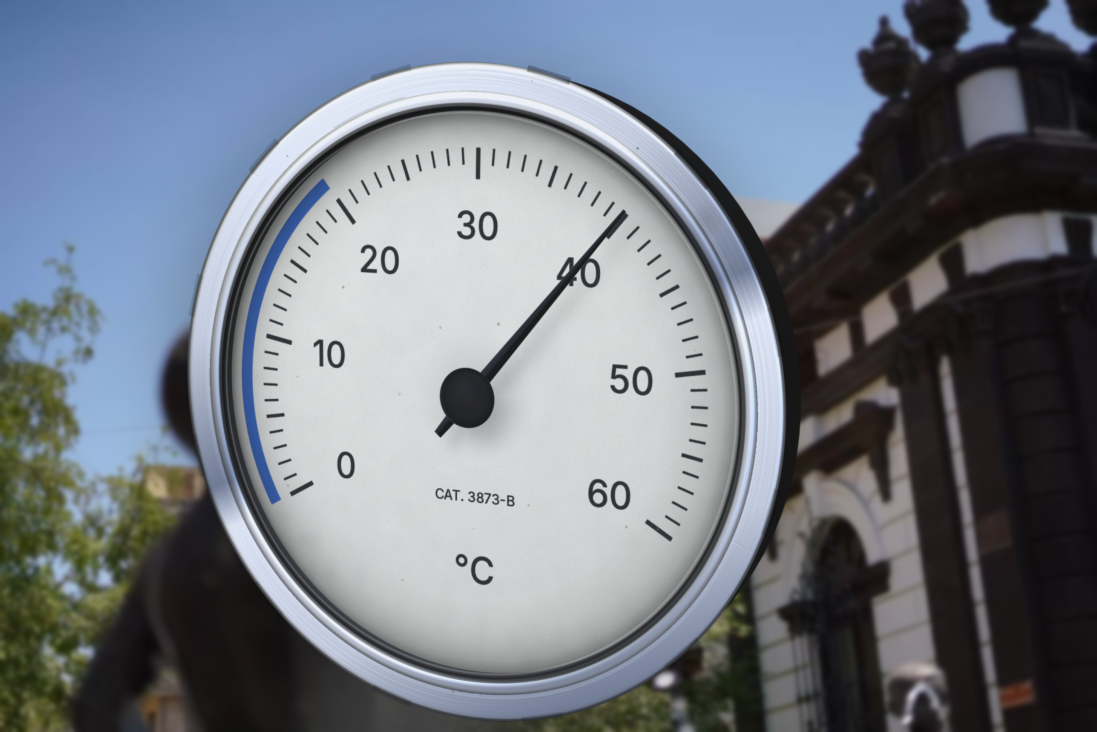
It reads {"value": 40, "unit": "°C"}
